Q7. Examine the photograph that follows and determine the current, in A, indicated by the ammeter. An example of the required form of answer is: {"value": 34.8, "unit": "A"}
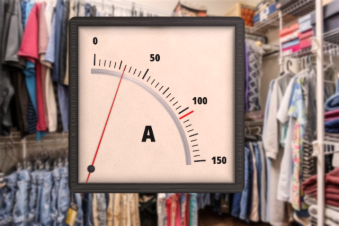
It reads {"value": 30, "unit": "A"}
